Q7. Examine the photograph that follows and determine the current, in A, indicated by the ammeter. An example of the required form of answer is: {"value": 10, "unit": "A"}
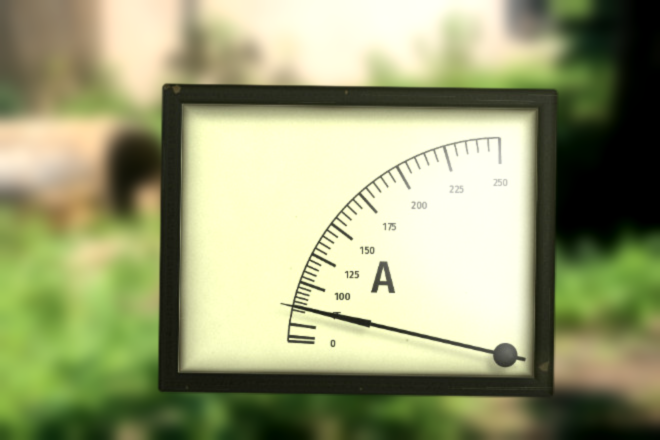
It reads {"value": 75, "unit": "A"}
